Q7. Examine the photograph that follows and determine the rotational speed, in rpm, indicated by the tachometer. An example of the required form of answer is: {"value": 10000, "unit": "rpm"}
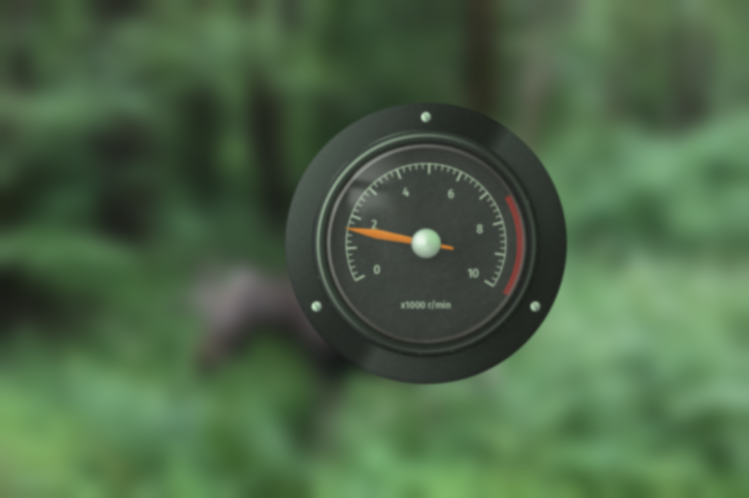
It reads {"value": 1600, "unit": "rpm"}
